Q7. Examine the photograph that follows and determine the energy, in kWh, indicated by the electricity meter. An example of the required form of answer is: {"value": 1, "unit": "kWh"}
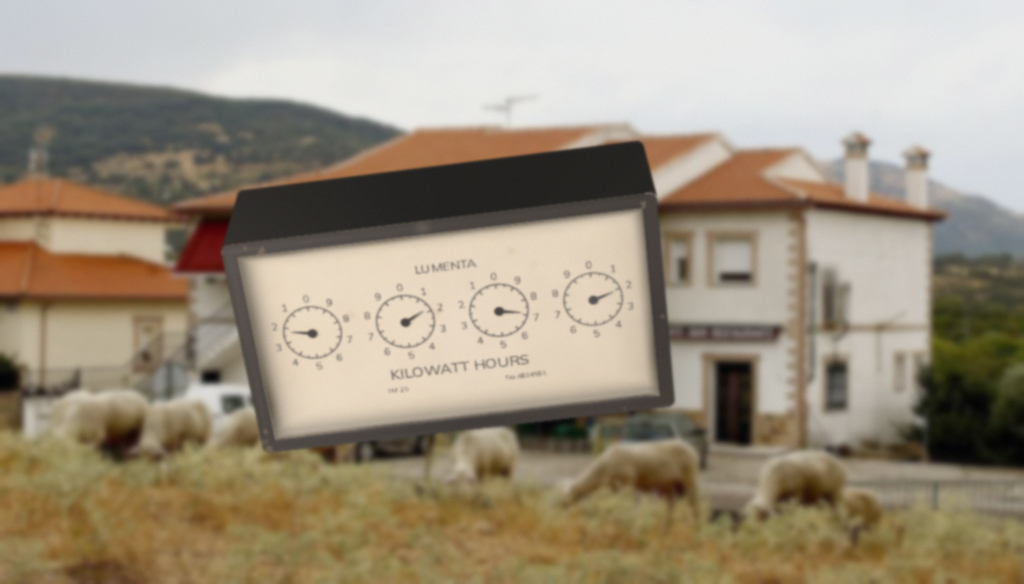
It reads {"value": 2172, "unit": "kWh"}
